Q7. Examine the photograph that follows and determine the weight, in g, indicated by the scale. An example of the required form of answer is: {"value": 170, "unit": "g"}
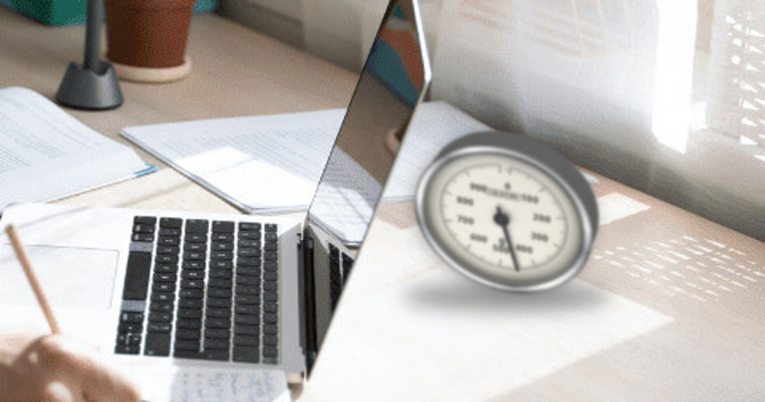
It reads {"value": 450, "unit": "g"}
